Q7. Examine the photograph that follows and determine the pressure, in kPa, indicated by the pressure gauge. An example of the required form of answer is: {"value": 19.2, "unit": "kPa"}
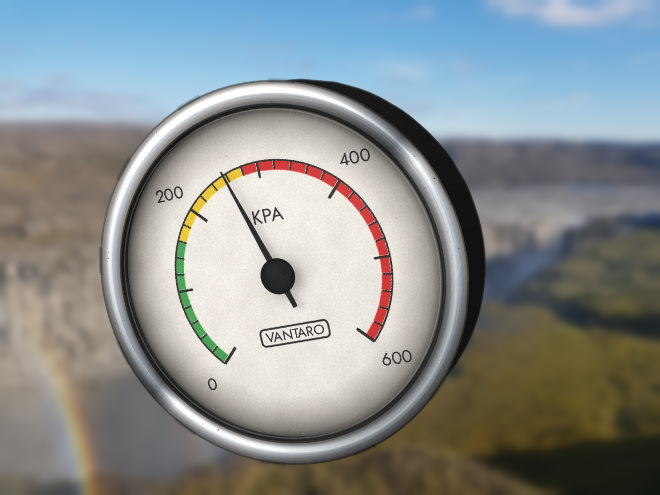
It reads {"value": 260, "unit": "kPa"}
